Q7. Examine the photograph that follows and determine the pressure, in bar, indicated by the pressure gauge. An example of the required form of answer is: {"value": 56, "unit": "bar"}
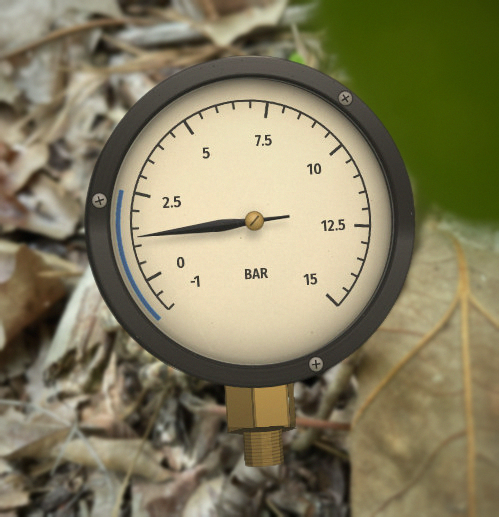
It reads {"value": 1.25, "unit": "bar"}
